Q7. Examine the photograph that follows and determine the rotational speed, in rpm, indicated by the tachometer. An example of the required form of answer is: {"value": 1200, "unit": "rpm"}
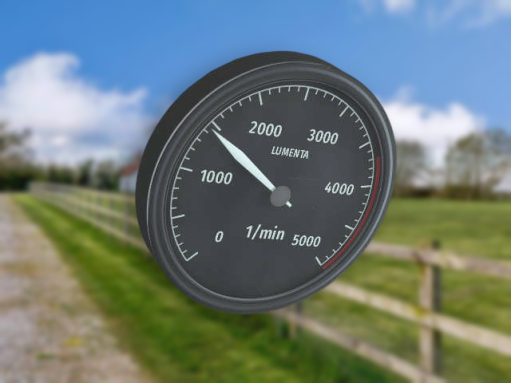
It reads {"value": 1450, "unit": "rpm"}
